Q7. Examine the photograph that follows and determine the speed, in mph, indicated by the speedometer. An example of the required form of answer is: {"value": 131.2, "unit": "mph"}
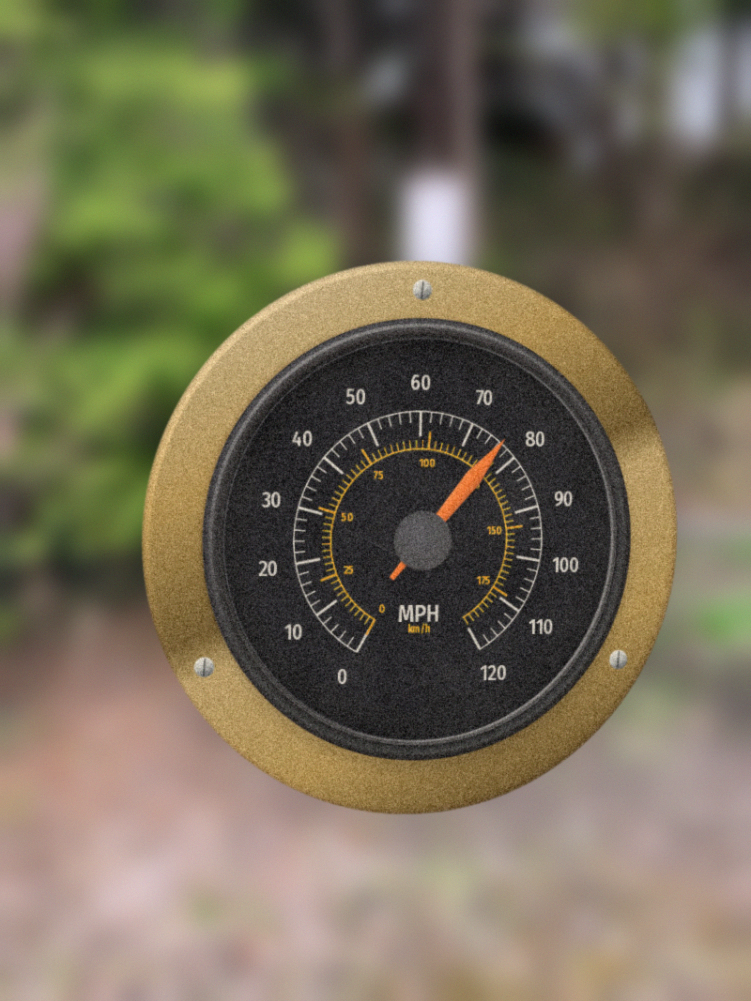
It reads {"value": 76, "unit": "mph"}
